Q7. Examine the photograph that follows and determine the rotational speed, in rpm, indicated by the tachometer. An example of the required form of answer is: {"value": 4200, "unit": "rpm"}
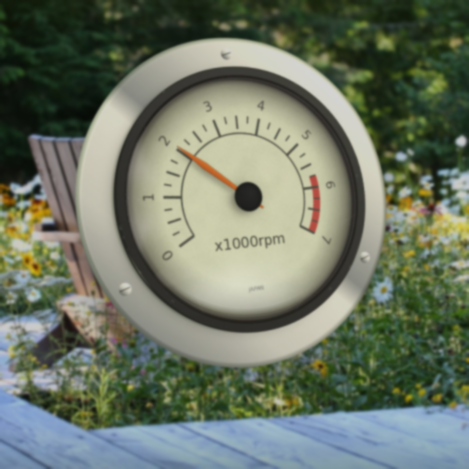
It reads {"value": 2000, "unit": "rpm"}
